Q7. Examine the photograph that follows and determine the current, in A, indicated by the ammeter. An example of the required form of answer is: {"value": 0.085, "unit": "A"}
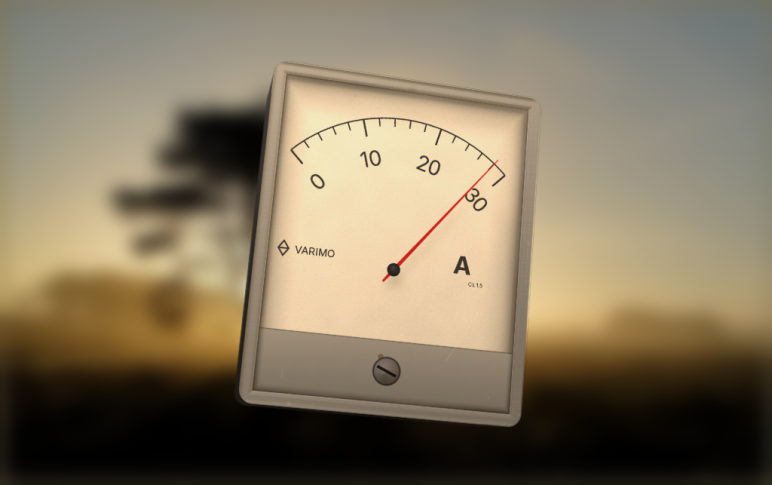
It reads {"value": 28, "unit": "A"}
